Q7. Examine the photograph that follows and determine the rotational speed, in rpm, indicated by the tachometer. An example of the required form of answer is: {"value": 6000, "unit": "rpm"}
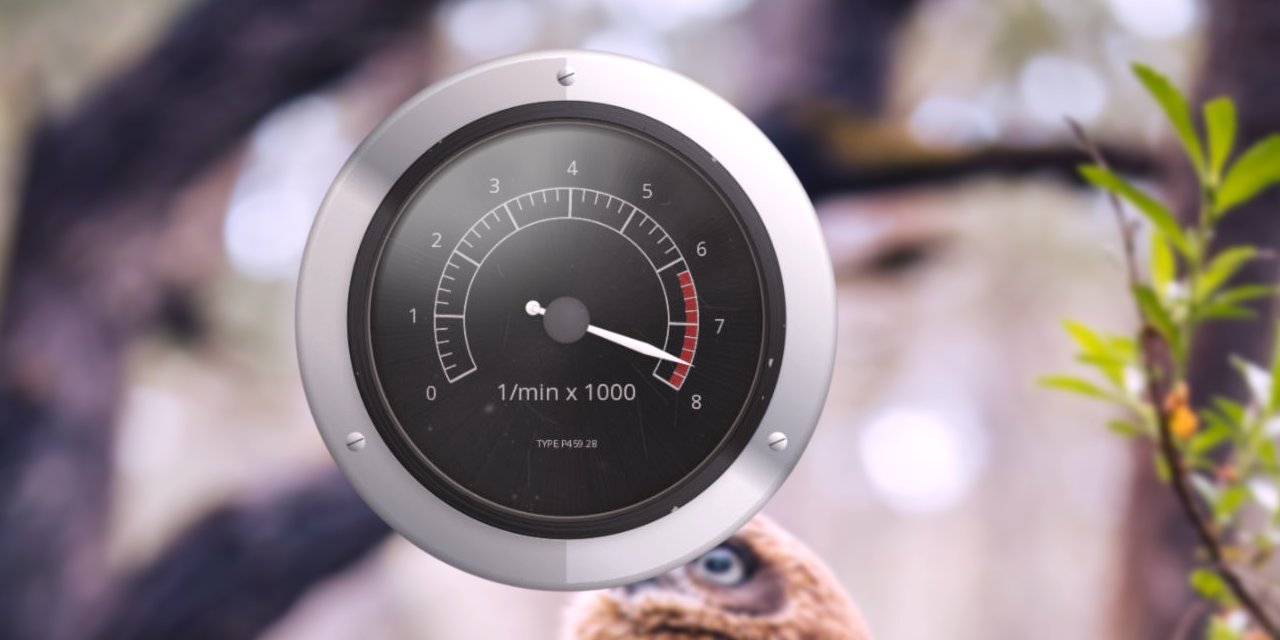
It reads {"value": 7600, "unit": "rpm"}
